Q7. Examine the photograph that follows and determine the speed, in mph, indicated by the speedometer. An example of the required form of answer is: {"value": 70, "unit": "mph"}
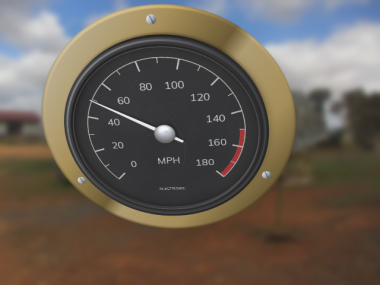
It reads {"value": 50, "unit": "mph"}
